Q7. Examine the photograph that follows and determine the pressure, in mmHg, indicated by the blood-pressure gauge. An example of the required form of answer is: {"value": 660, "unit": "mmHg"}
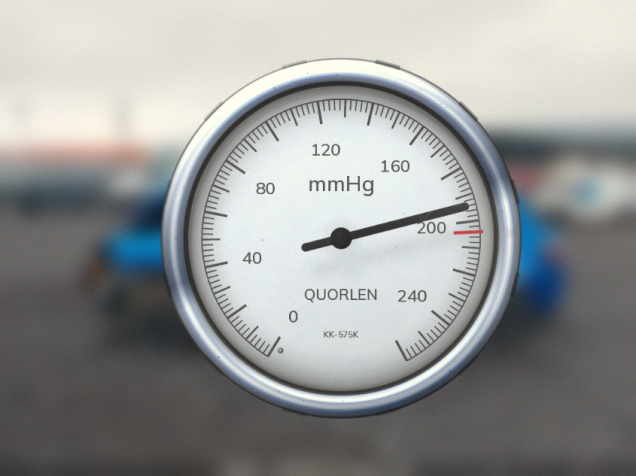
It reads {"value": 194, "unit": "mmHg"}
